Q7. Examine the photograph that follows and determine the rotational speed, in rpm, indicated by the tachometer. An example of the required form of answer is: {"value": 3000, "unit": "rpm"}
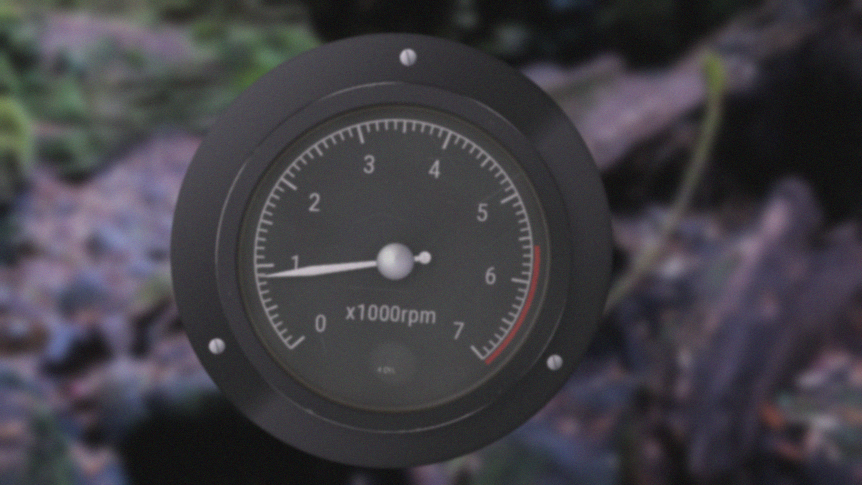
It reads {"value": 900, "unit": "rpm"}
